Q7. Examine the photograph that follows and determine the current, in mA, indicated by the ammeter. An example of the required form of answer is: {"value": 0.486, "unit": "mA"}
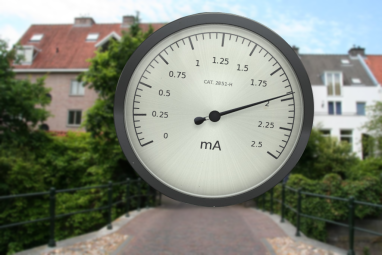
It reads {"value": 1.95, "unit": "mA"}
